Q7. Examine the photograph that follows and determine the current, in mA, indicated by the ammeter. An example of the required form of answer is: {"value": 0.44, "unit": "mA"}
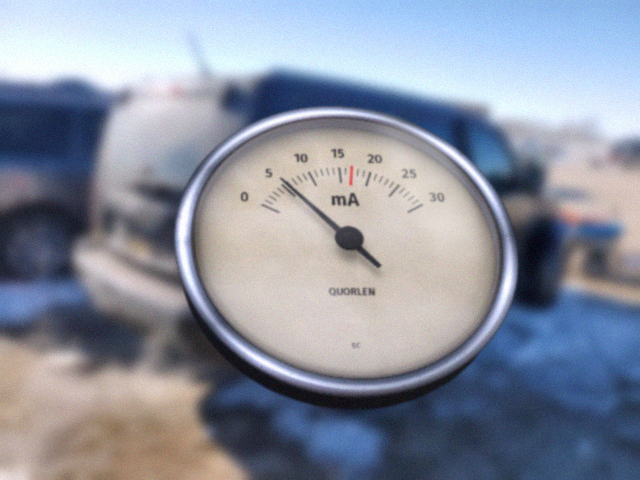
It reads {"value": 5, "unit": "mA"}
